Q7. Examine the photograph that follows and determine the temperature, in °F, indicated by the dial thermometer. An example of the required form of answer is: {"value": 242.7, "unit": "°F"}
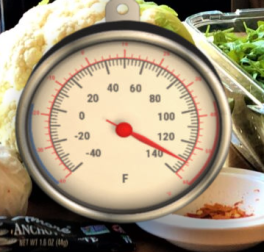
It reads {"value": 130, "unit": "°F"}
